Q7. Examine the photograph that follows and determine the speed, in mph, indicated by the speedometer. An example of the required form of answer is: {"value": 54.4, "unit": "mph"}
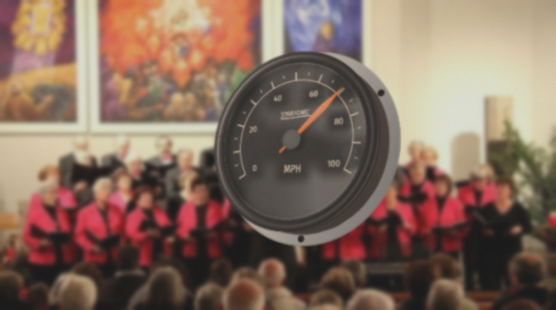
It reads {"value": 70, "unit": "mph"}
